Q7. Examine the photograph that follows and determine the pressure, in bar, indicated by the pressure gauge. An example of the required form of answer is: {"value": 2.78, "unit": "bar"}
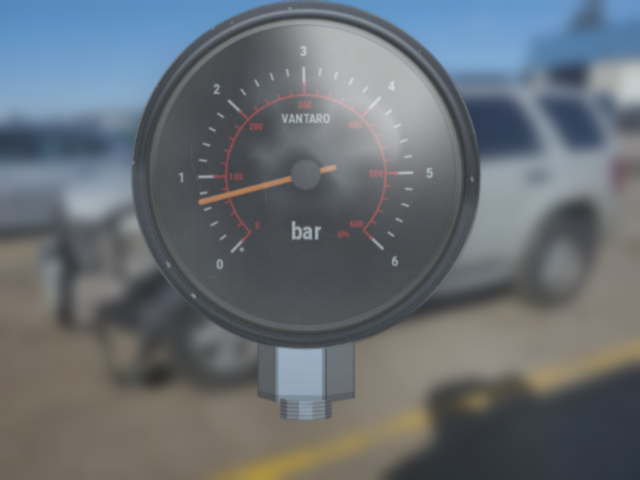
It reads {"value": 0.7, "unit": "bar"}
